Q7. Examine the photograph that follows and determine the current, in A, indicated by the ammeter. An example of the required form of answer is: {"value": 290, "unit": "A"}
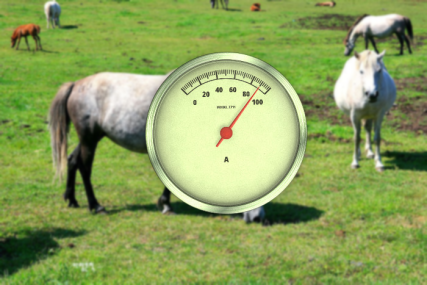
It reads {"value": 90, "unit": "A"}
